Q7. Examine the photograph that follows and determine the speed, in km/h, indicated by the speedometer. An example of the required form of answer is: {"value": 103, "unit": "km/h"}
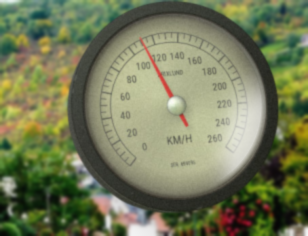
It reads {"value": 110, "unit": "km/h"}
